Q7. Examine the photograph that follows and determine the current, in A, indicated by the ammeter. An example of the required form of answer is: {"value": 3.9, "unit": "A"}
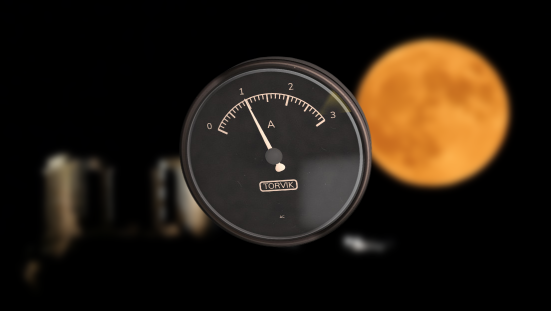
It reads {"value": 1, "unit": "A"}
